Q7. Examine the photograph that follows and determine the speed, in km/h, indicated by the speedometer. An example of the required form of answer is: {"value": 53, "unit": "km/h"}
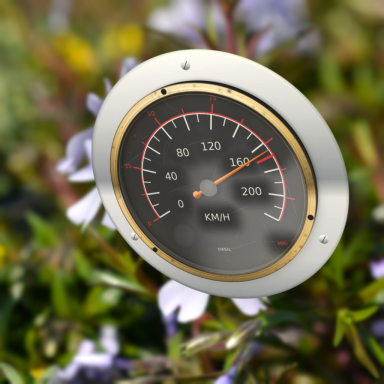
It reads {"value": 165, "unit": "km/h"}
